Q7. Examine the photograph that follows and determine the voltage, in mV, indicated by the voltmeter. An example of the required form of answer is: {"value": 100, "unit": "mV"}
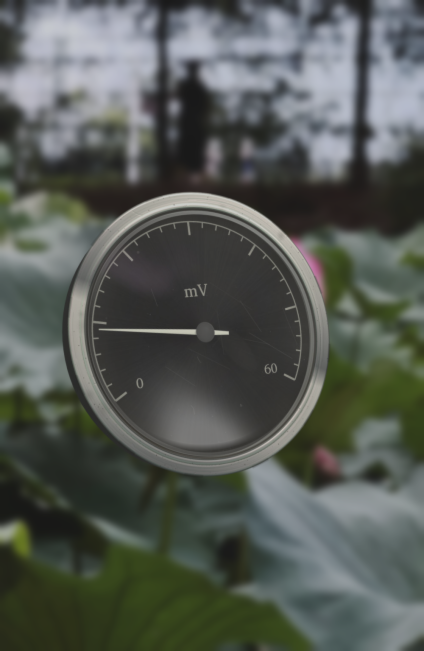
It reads {"value": 9, "unit": "mV"}
